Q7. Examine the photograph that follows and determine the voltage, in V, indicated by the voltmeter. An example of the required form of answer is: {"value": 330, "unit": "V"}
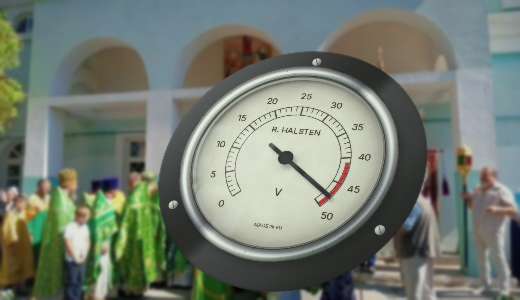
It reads {"value": 48, "unit": "V"}
